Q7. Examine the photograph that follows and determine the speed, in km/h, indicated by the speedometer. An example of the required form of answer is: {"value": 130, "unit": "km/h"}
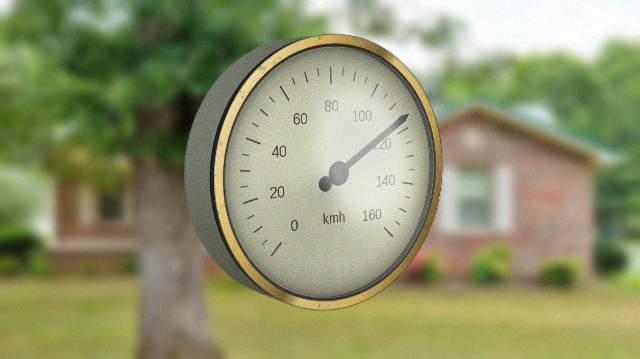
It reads {"value": 115, "unit": "km/h"}
